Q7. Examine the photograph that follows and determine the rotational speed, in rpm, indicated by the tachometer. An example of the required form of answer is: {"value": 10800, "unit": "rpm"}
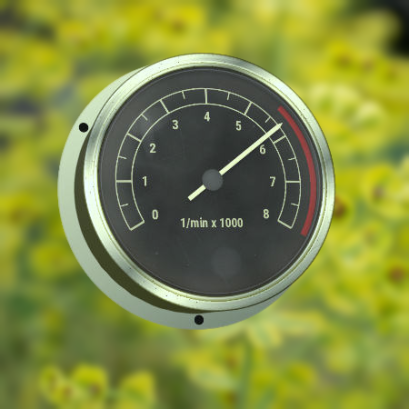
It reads {"value": 5750, "unit": "rpm"}
